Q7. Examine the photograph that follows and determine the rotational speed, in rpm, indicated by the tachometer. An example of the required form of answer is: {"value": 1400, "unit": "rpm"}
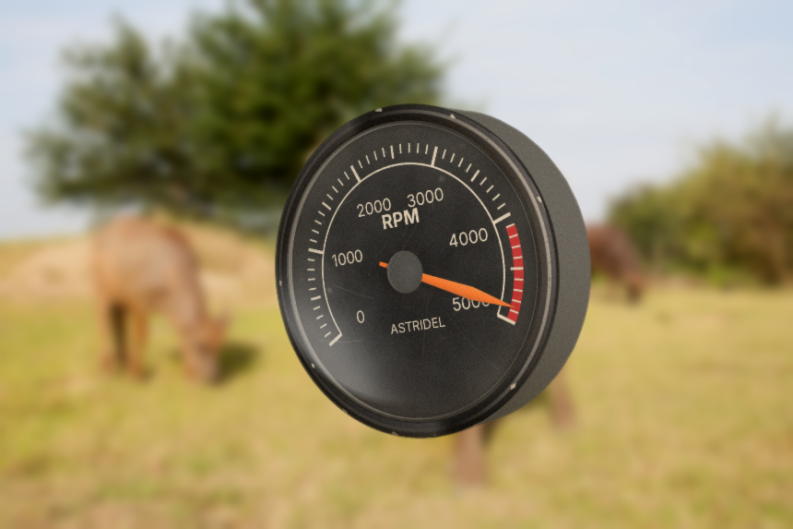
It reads {"value": 4850, "unit": "rpm"}
